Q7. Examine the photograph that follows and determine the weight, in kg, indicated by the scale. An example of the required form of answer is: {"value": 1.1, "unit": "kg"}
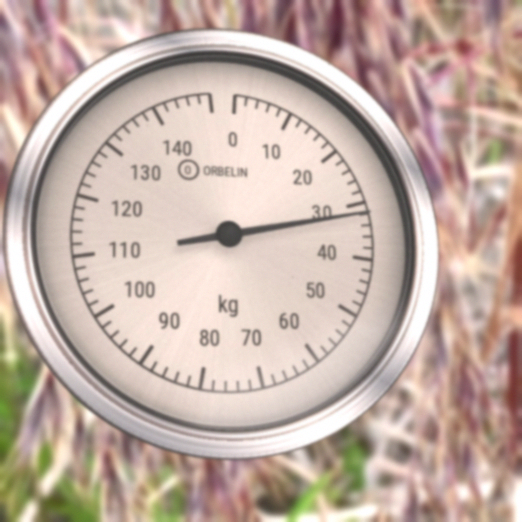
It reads {"value": 32, "unit": "kg"}
